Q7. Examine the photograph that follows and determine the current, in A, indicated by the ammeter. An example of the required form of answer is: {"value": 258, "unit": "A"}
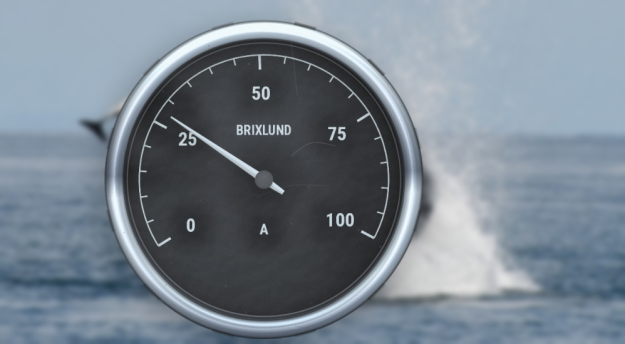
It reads {"value": 27.5, "unit": "A"}
